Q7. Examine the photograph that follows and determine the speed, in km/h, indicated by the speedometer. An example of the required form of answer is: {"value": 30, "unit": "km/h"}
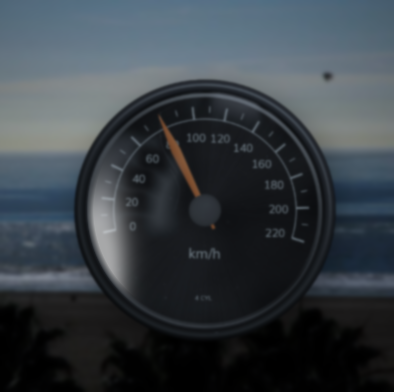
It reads {"value": 80, "unit": "km/h"}
